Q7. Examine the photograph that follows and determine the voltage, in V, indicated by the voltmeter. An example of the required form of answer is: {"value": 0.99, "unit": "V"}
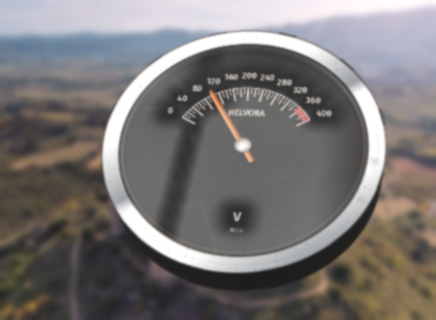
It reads {"value": 100, "unit": "V"}
